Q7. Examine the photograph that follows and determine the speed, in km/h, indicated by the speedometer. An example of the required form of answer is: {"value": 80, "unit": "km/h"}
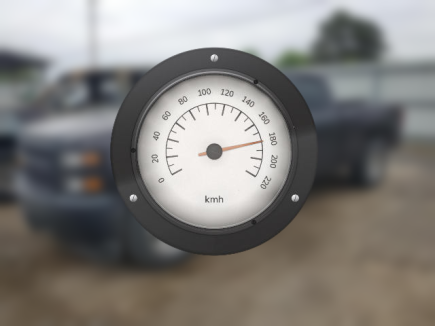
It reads {"value": 180, "unit": "km/h"}
